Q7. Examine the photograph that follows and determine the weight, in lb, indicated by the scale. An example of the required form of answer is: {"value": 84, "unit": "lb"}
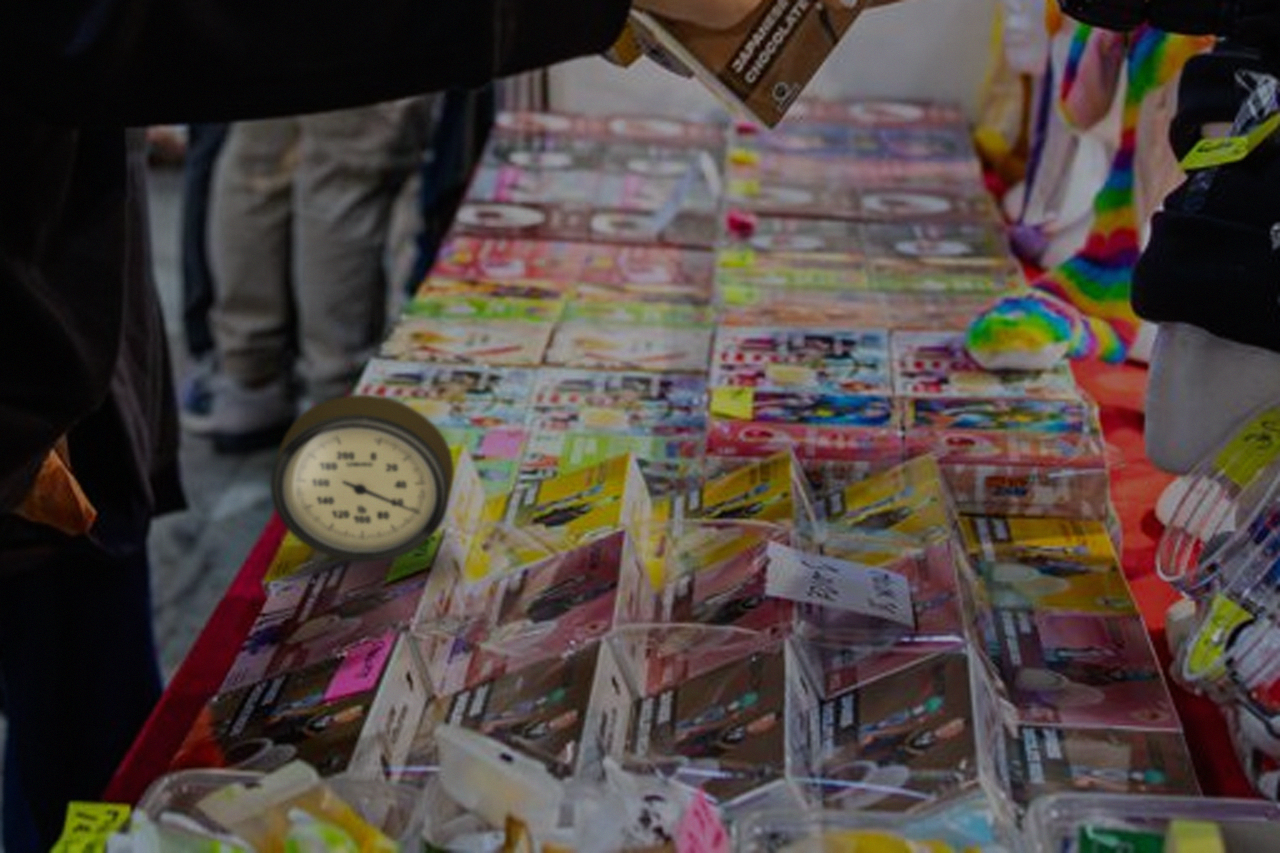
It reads {"value": 60, "unit": "lb"}
